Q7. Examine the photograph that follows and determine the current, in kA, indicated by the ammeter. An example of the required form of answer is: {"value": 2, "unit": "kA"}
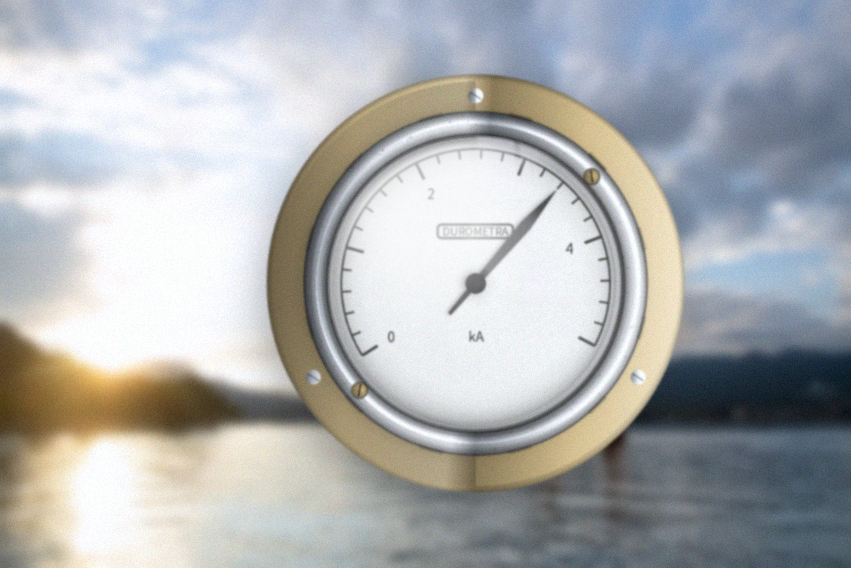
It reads {"value": 3.4, "unit": "kA"}
